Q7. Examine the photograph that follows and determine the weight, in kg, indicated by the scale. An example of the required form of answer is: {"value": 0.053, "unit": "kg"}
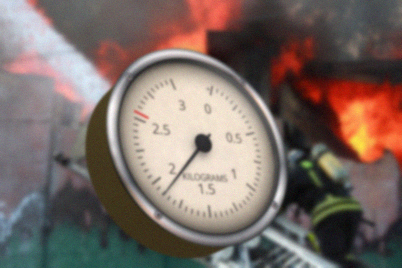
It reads {"value": 1.9, "unit": "kg"}
